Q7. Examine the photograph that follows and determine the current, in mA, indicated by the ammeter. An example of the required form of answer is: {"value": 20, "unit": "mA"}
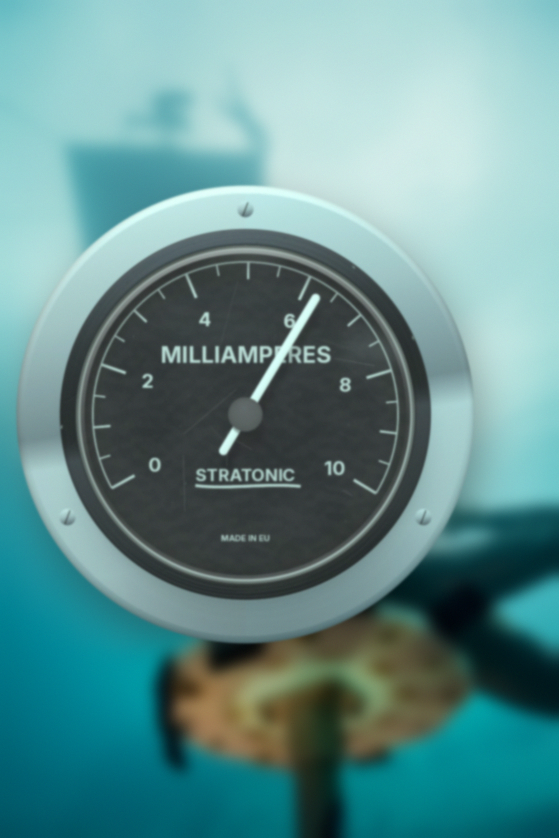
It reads {"value": 6.25, "unit": "mA"}
